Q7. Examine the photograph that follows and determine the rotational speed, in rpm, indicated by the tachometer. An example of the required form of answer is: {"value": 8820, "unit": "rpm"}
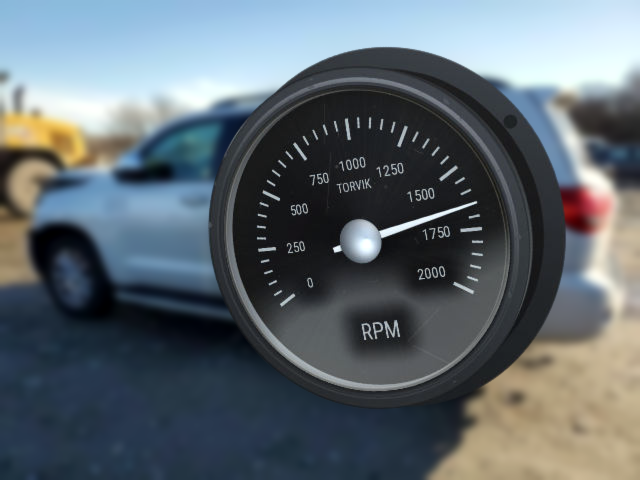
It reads {"value": 1650, "unit": "rpm"}
